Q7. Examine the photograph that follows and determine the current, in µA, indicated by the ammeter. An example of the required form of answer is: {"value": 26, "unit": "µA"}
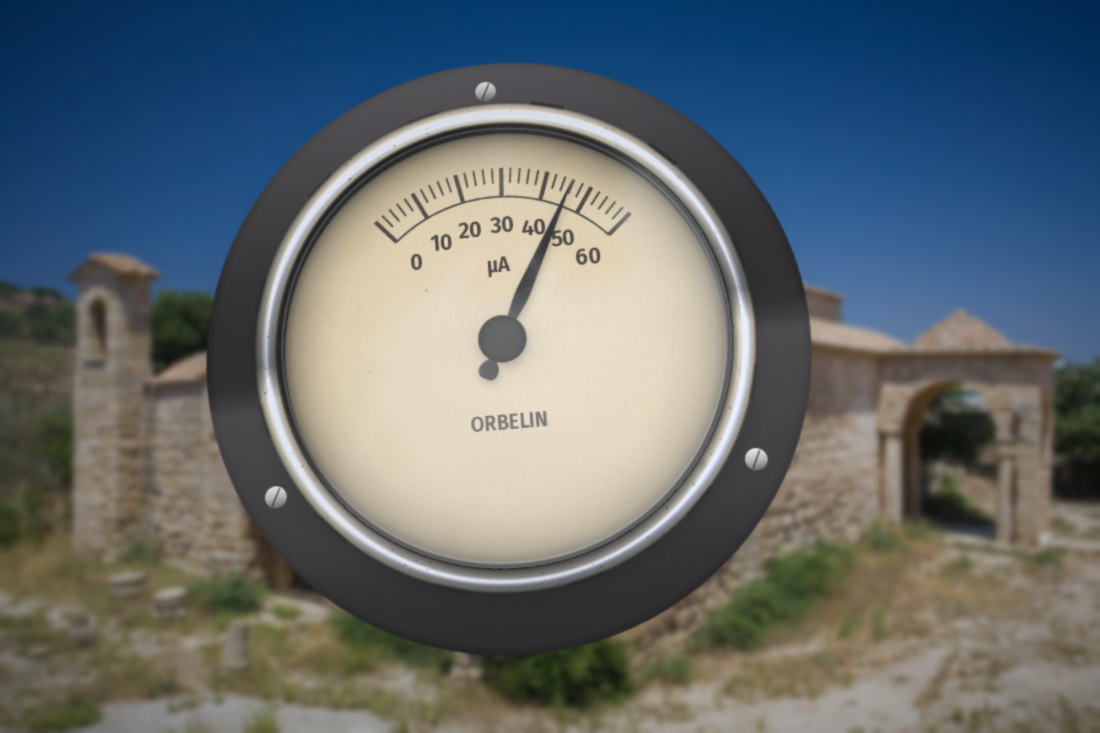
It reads {"value": 46, "unit": "µA"}
